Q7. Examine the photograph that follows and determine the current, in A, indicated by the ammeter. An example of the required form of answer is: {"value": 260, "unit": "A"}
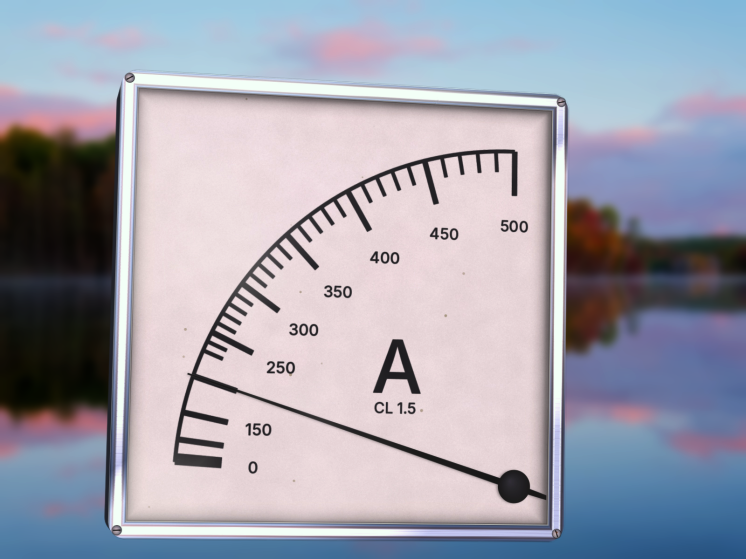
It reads {"value": 200, "unit": "A"}
